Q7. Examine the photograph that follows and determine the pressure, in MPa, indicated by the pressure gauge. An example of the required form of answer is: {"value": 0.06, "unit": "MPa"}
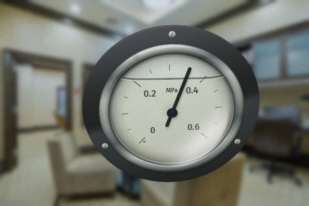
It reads {"value": 0.35, "unit": "MPa"}
